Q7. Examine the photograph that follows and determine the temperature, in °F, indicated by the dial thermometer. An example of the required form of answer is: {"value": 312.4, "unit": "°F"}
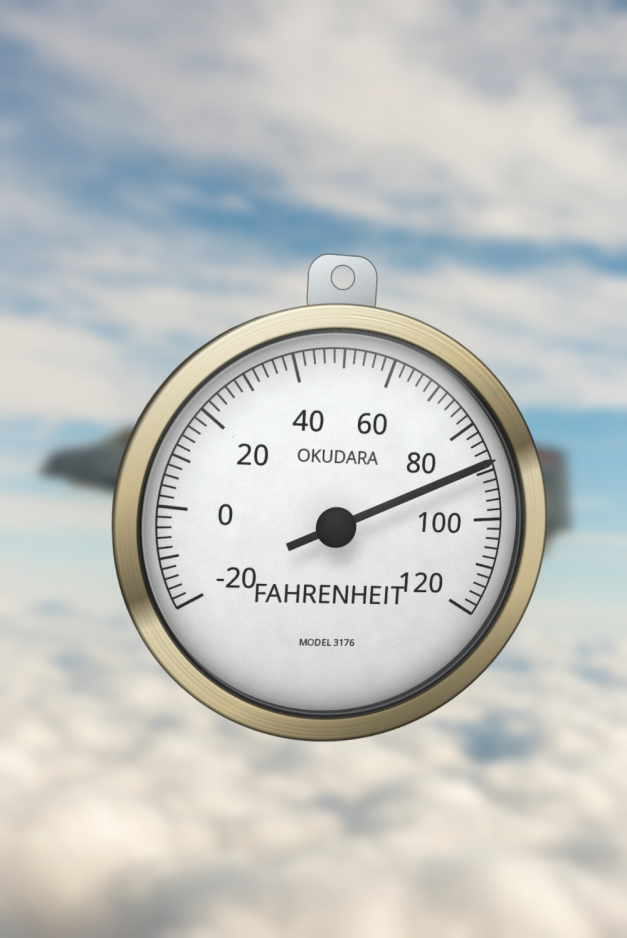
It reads {"value": 88, "unit": "°F"}
